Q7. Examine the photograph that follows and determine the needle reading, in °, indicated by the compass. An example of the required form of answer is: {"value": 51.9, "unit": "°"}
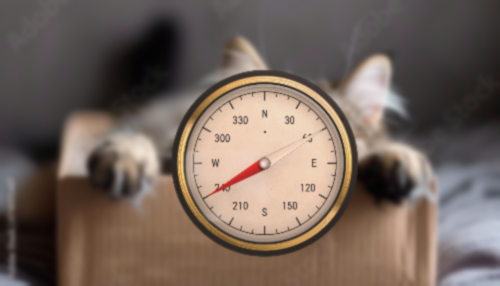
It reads {"value": 240, "unit": "°"}
